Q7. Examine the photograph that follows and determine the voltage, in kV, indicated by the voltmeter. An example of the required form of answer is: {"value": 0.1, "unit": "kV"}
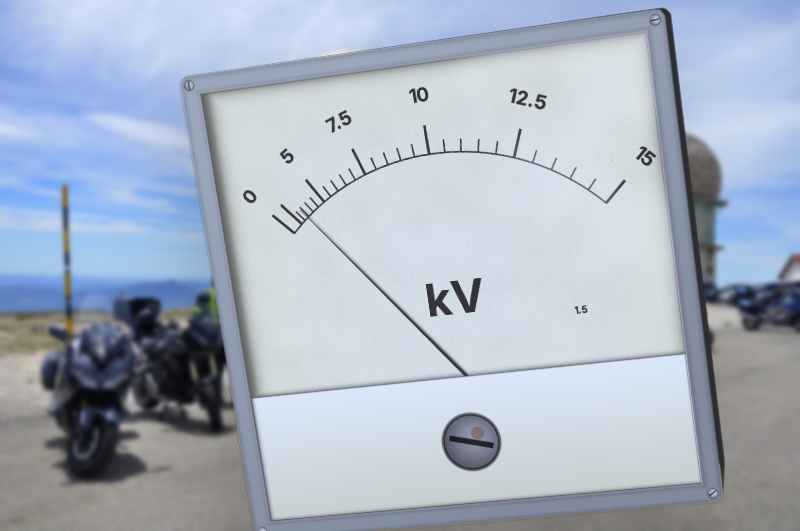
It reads {"value": 3.5, "unit": "kV"}
